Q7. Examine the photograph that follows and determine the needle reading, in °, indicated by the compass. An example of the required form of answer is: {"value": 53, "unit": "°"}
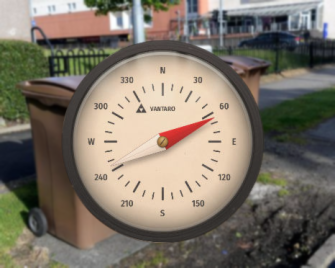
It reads {"value": 65, "unit": "°"}
